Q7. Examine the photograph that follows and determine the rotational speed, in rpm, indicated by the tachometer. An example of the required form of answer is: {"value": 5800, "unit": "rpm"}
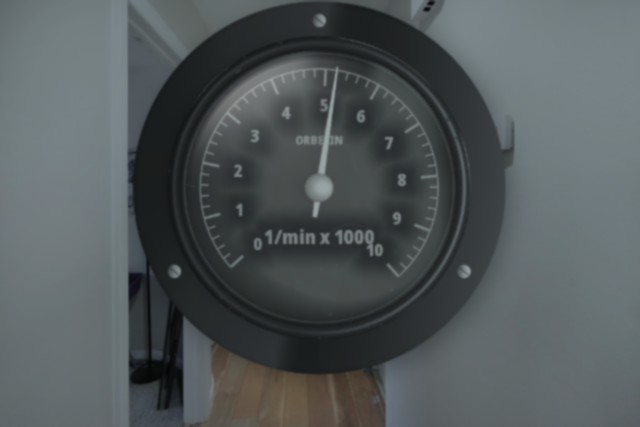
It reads {"value": 5200, "unit": "rpm"}
